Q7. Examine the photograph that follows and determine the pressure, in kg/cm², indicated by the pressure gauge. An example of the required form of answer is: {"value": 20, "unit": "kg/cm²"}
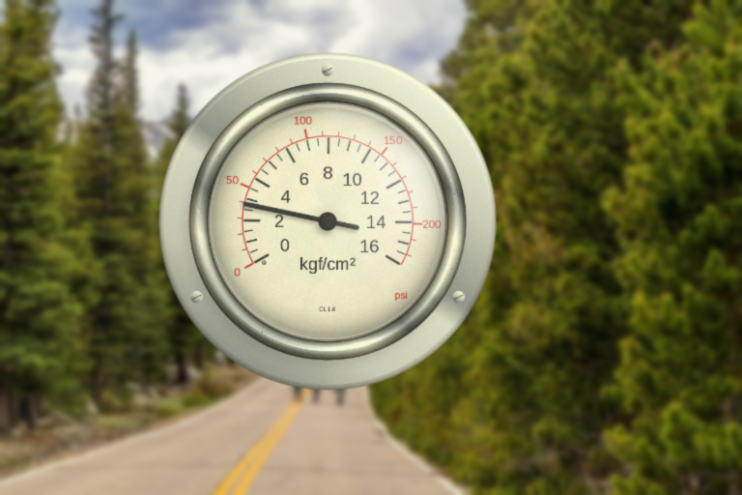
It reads {"value": 2.75, "unit": "kg/cm²"}
